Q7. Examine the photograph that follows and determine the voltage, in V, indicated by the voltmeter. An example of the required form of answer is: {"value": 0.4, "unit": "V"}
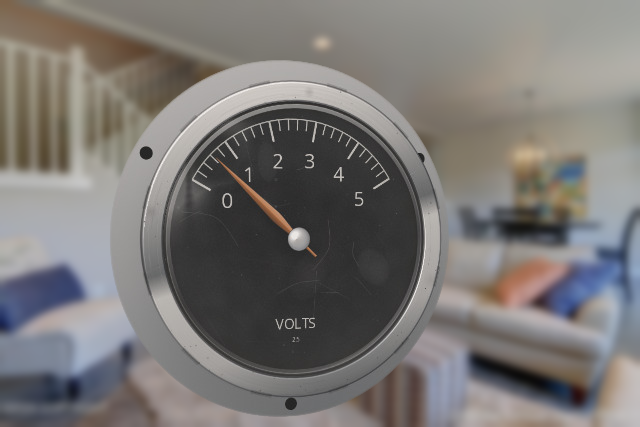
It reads {"value": 0.6, "unit": "V"}
